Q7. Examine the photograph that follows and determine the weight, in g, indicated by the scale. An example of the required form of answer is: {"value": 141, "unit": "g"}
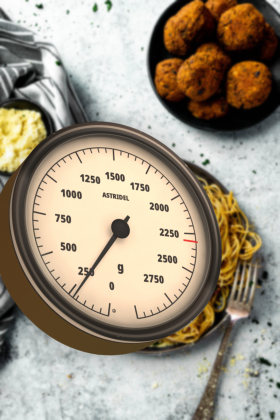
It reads {"value": 225, "unit": "g"}
